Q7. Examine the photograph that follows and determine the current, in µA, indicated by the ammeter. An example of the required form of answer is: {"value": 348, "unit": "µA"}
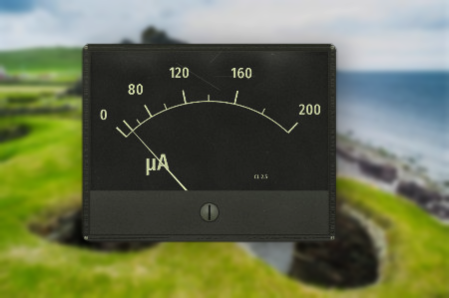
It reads {"value": 40, "unit": "µA"}
